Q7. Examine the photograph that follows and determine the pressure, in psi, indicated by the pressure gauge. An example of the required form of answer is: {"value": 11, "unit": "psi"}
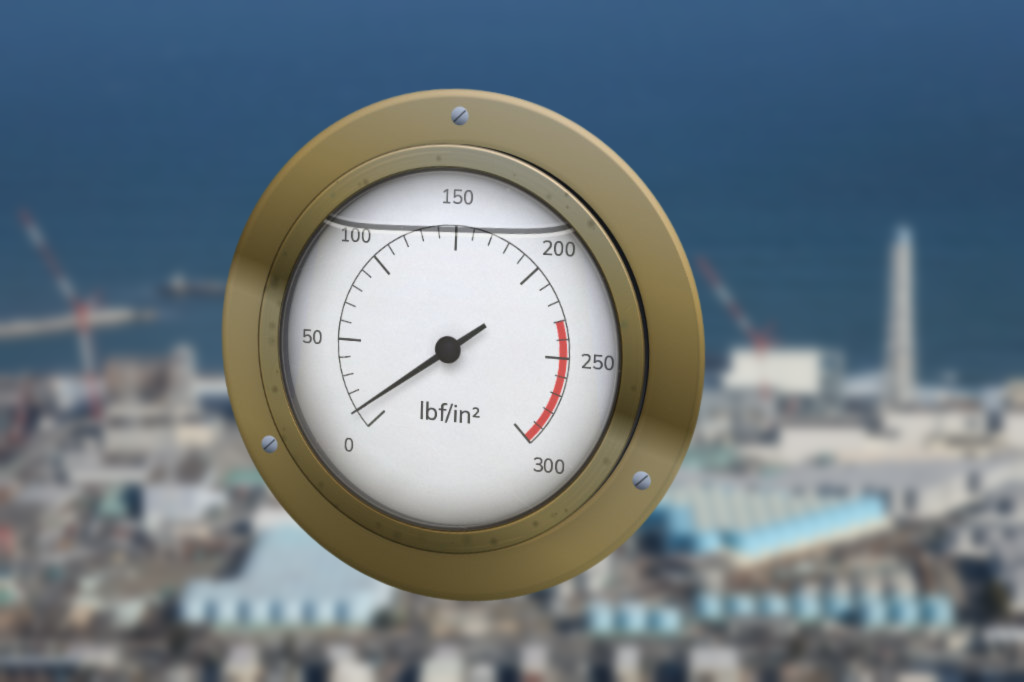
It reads {"value": 10, "unit": "psi"}
